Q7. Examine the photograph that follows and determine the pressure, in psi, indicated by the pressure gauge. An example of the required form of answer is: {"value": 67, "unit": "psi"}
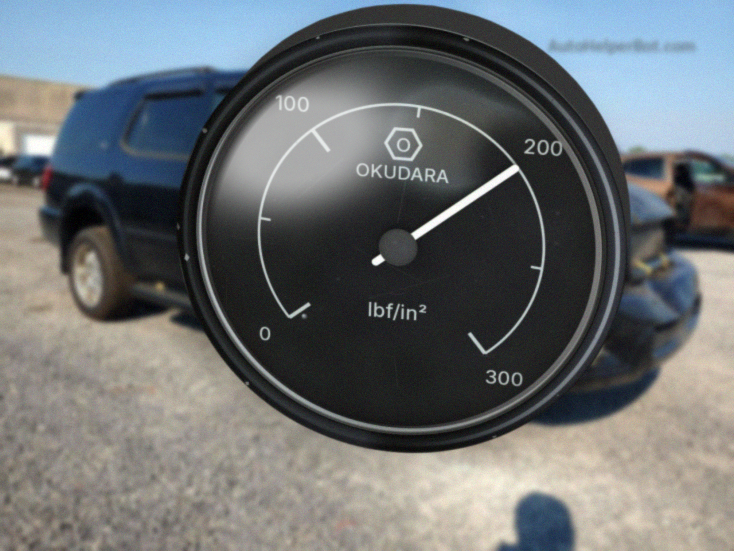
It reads {"value": 200, "unit": "psi"}
